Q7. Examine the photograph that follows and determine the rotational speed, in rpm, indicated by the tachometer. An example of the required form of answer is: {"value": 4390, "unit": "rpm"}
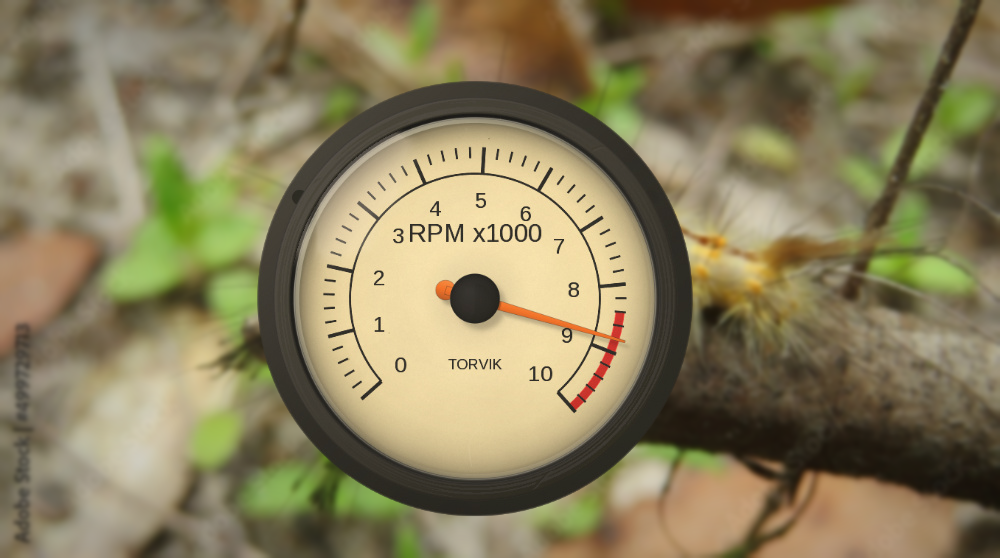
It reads {"value": 8800, "unit": "rpm"}
